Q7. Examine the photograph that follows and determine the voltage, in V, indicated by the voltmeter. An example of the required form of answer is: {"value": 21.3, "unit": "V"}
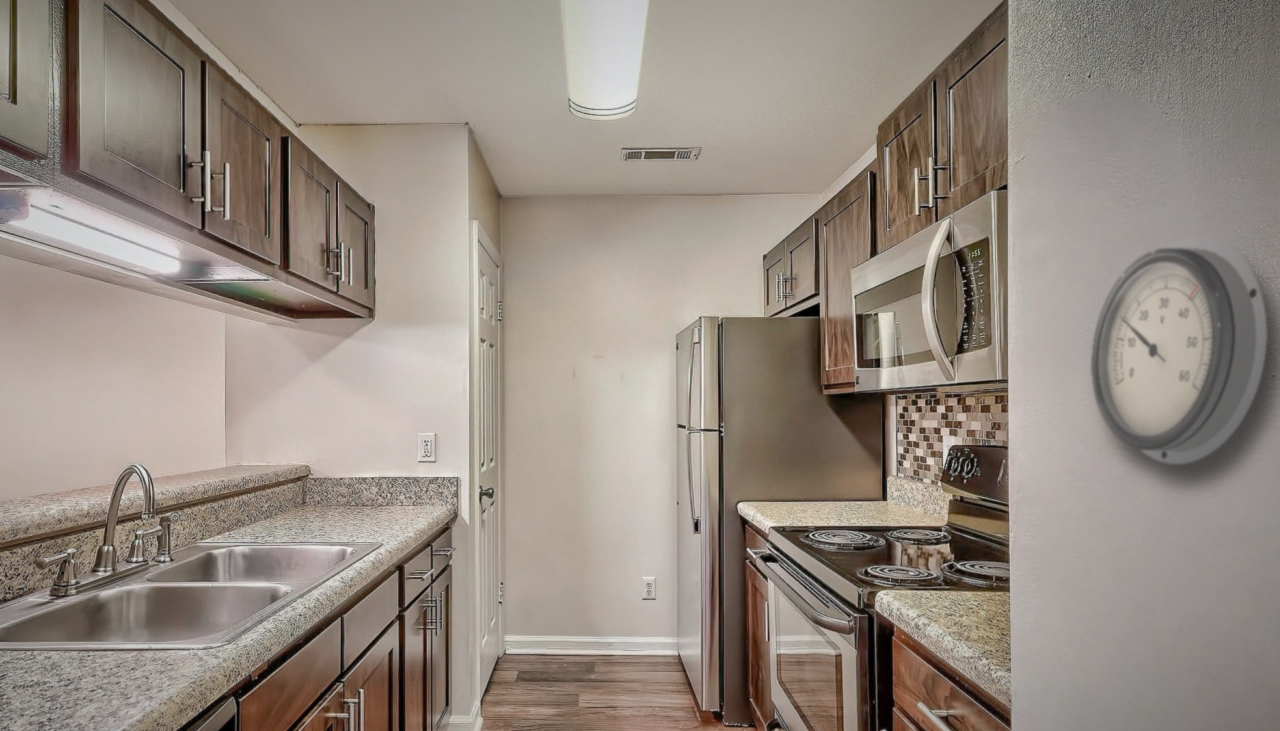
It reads {"value": 15, "unit": "V"}
